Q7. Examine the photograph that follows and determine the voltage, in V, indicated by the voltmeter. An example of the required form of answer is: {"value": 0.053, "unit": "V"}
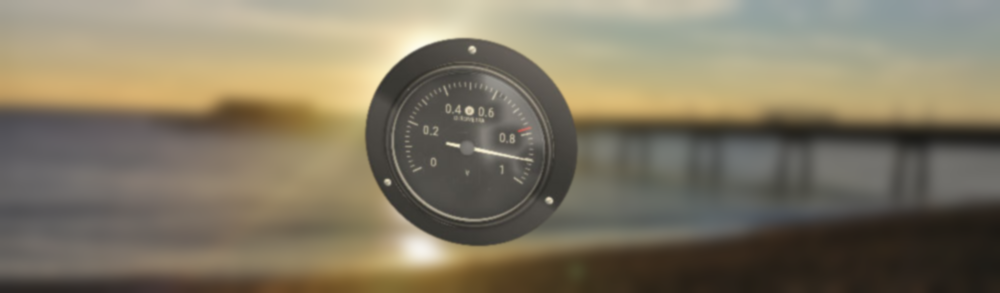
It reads {"value": 0.9, "unit": "V"}
